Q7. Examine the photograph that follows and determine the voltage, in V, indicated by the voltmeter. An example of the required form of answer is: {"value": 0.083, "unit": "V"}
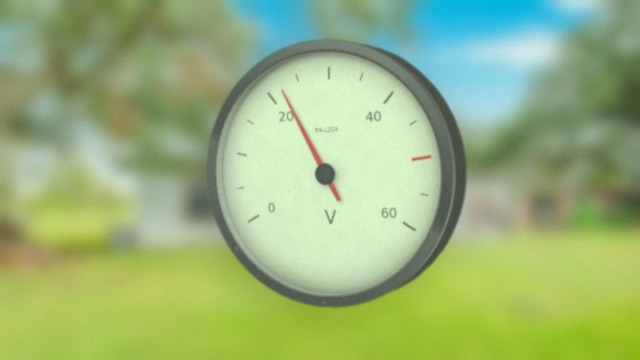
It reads {"value": 22.5, "unit": "V"}
